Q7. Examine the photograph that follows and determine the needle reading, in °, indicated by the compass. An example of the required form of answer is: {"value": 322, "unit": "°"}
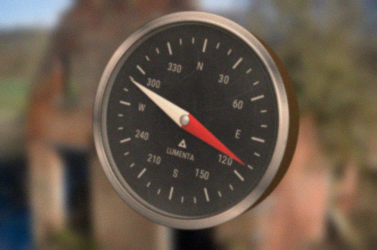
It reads {"value": 110, "unit": "°"}
